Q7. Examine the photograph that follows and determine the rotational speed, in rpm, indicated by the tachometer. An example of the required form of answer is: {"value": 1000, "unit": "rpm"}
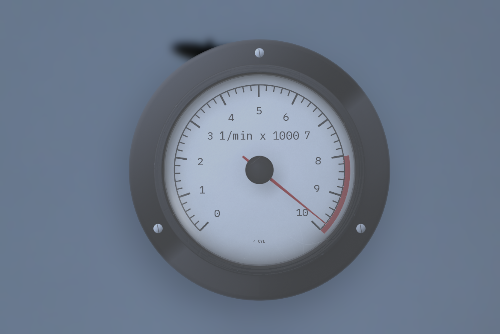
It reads {"value": 9800, "unit": "rpm"}
